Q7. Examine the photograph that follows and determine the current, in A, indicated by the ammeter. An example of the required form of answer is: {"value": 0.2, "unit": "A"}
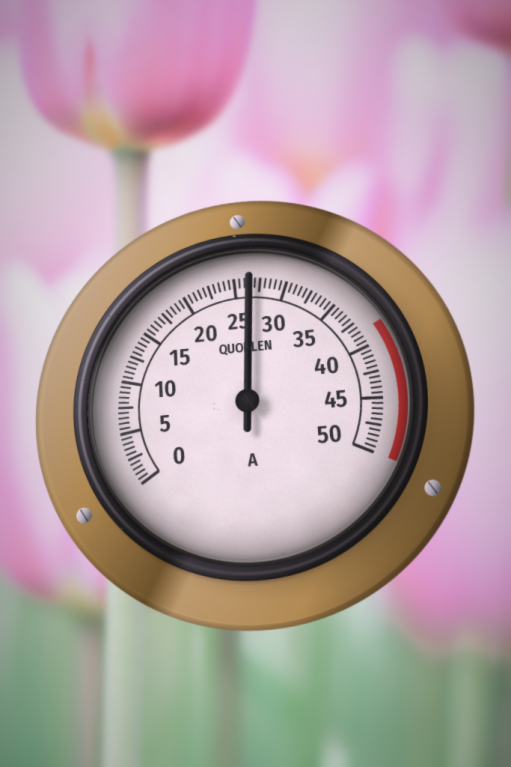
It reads {"value": 26.5, "unit": "A"}
